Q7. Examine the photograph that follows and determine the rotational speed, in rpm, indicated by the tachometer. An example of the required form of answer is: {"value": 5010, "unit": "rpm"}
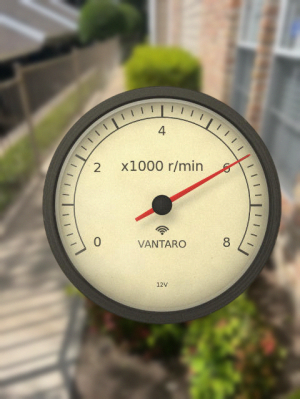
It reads {"value": 6000, "unit": "rpm"}
